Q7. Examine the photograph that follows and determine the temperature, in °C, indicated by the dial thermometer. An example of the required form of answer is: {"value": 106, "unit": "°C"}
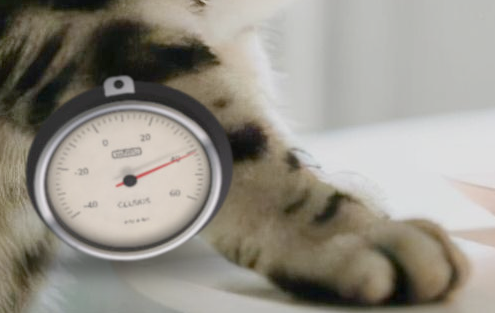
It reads {"value": 40, "unit": "°C"}
